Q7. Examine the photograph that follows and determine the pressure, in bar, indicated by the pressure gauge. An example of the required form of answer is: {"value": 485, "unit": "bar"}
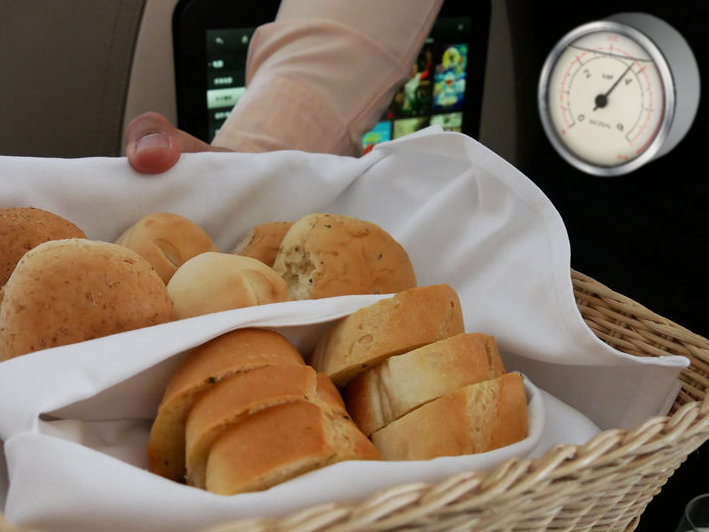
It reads {"value": 3.75, "unit": "bar"}
